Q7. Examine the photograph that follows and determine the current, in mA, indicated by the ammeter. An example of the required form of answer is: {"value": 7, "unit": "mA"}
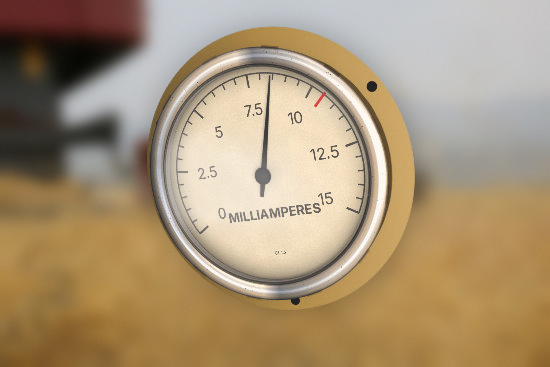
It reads {"value": 8.5, "unit": "mA"}
